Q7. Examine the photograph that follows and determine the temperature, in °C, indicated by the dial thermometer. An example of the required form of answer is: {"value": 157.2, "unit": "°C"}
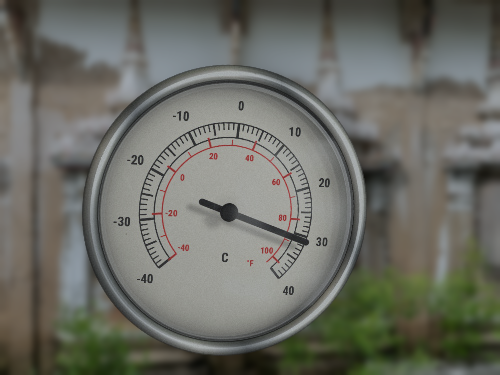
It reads {"value": 31, "unit": "°C"}
